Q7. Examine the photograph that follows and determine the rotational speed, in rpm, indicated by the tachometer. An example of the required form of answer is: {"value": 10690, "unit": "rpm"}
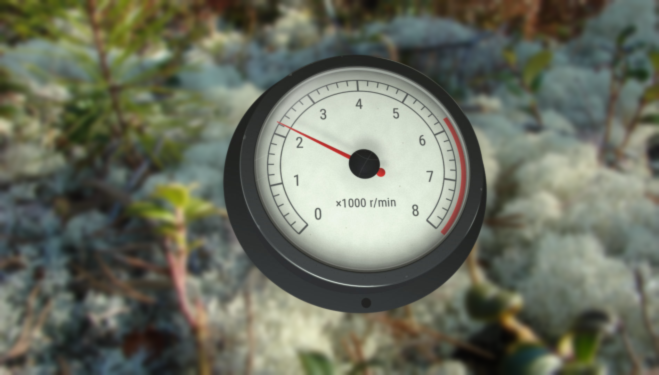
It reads {"value": 2200, "unit": "rpm"}
